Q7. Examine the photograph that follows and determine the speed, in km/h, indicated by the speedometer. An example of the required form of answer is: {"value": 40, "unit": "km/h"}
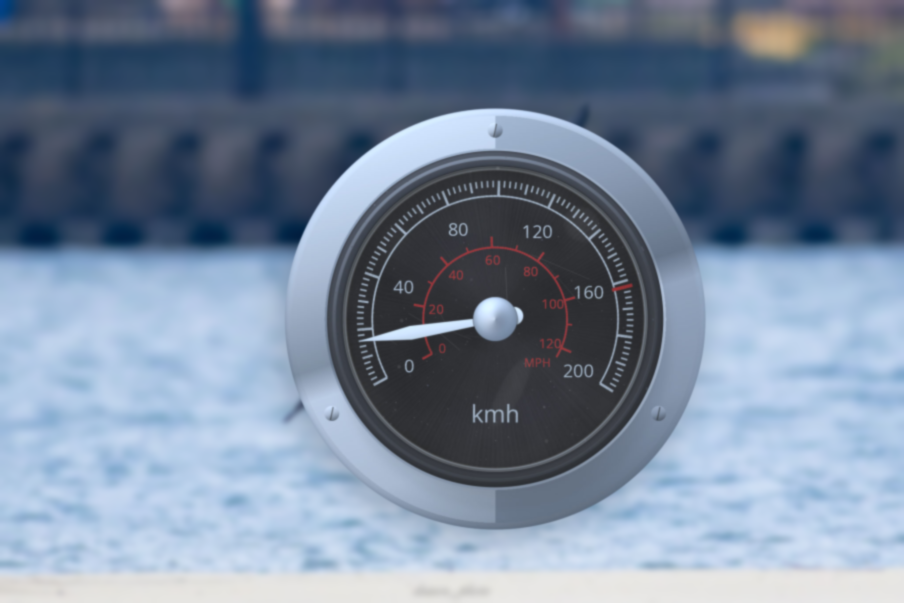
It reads {"value": 16, "unit": "km/h"}
